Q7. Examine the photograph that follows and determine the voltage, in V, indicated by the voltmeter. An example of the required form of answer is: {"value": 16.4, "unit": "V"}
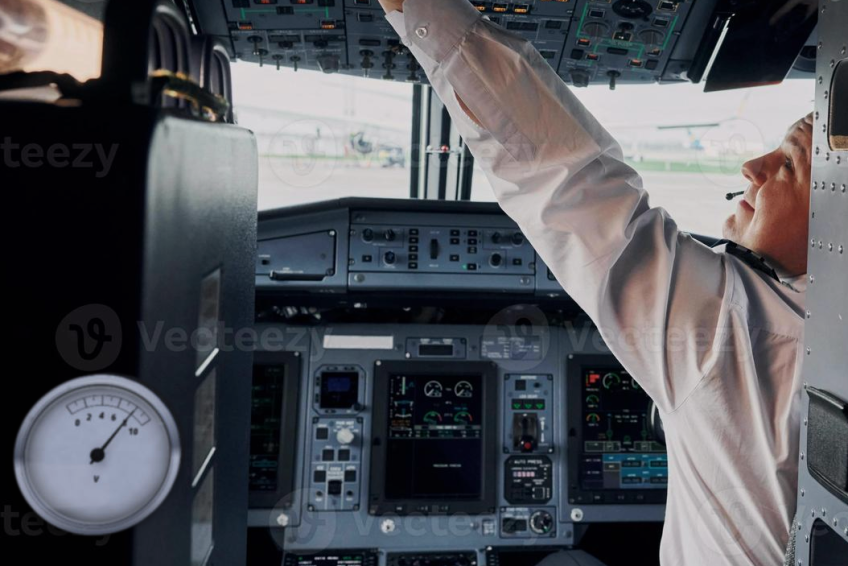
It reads {"value": 8, "unit": "V"}
